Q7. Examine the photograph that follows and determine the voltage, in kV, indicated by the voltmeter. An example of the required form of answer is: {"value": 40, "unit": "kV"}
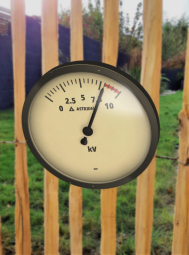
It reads {"value": 8, "unit": "kV"}
